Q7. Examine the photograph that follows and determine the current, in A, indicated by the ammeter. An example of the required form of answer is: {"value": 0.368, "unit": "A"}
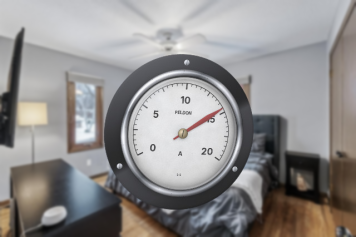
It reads {"value": 14.5, "unit": "A"}
